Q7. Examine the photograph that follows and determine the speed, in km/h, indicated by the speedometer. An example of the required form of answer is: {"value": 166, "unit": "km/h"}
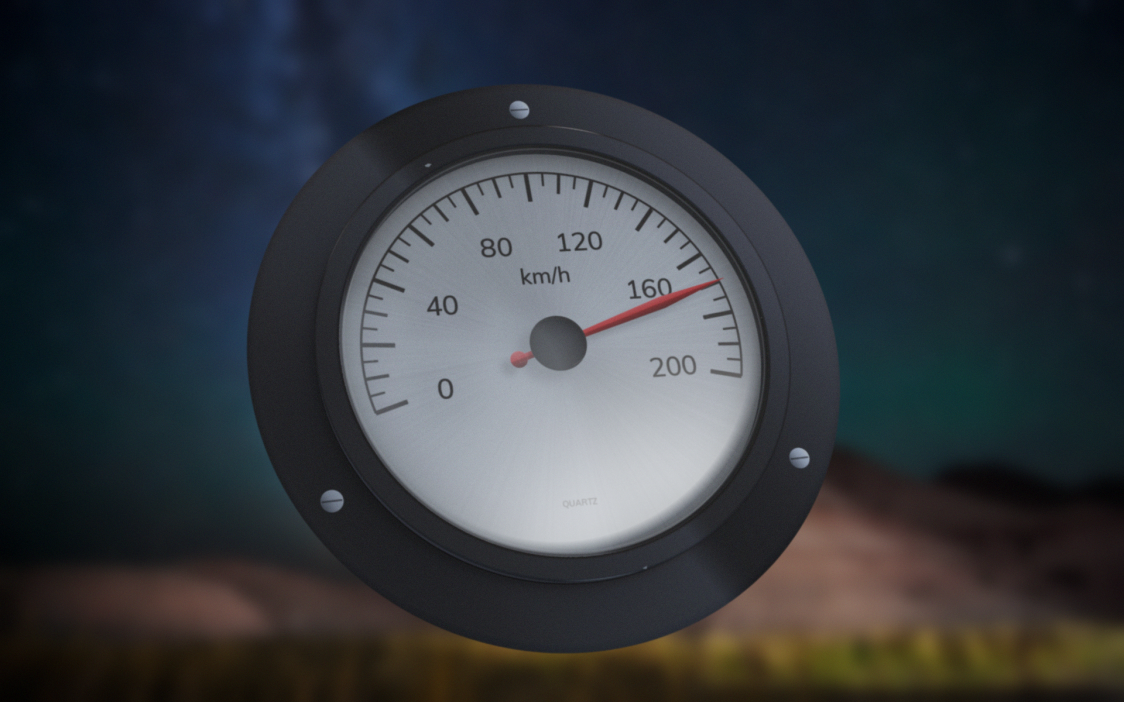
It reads {"value": 170, "unit": "km/h"}
